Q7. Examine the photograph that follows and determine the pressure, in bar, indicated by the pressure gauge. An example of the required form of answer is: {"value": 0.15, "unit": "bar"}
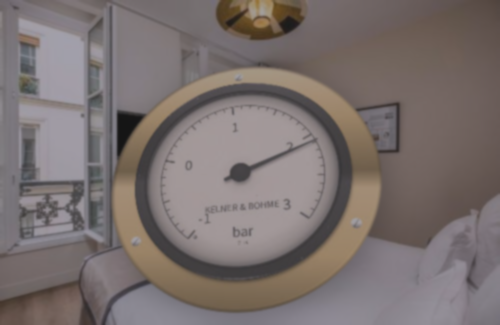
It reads {"value": 2.1, "unit": "bar"}
